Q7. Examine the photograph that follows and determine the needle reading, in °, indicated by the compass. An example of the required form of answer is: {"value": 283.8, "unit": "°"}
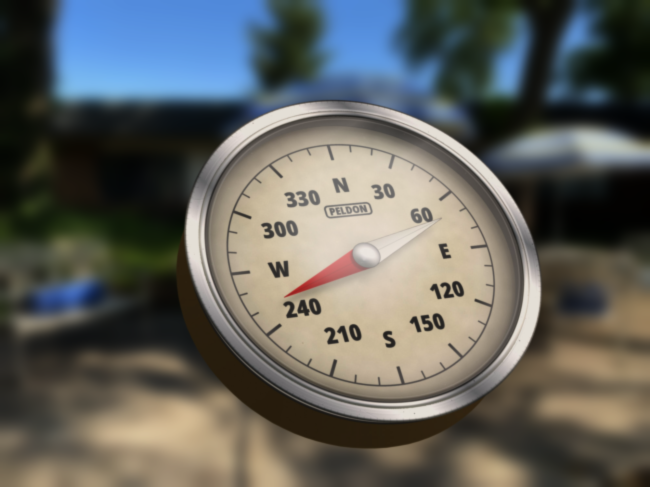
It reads {"value": 250, "unit": "°"}
